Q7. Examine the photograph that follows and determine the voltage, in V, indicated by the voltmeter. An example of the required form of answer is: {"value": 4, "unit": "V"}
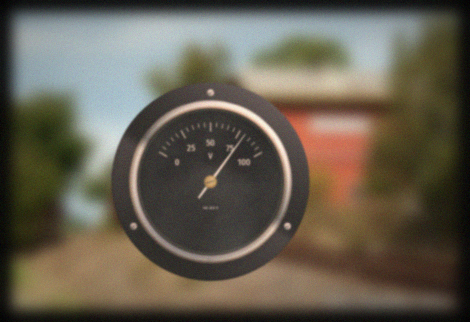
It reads {"value": 80, "unit": "V"}
